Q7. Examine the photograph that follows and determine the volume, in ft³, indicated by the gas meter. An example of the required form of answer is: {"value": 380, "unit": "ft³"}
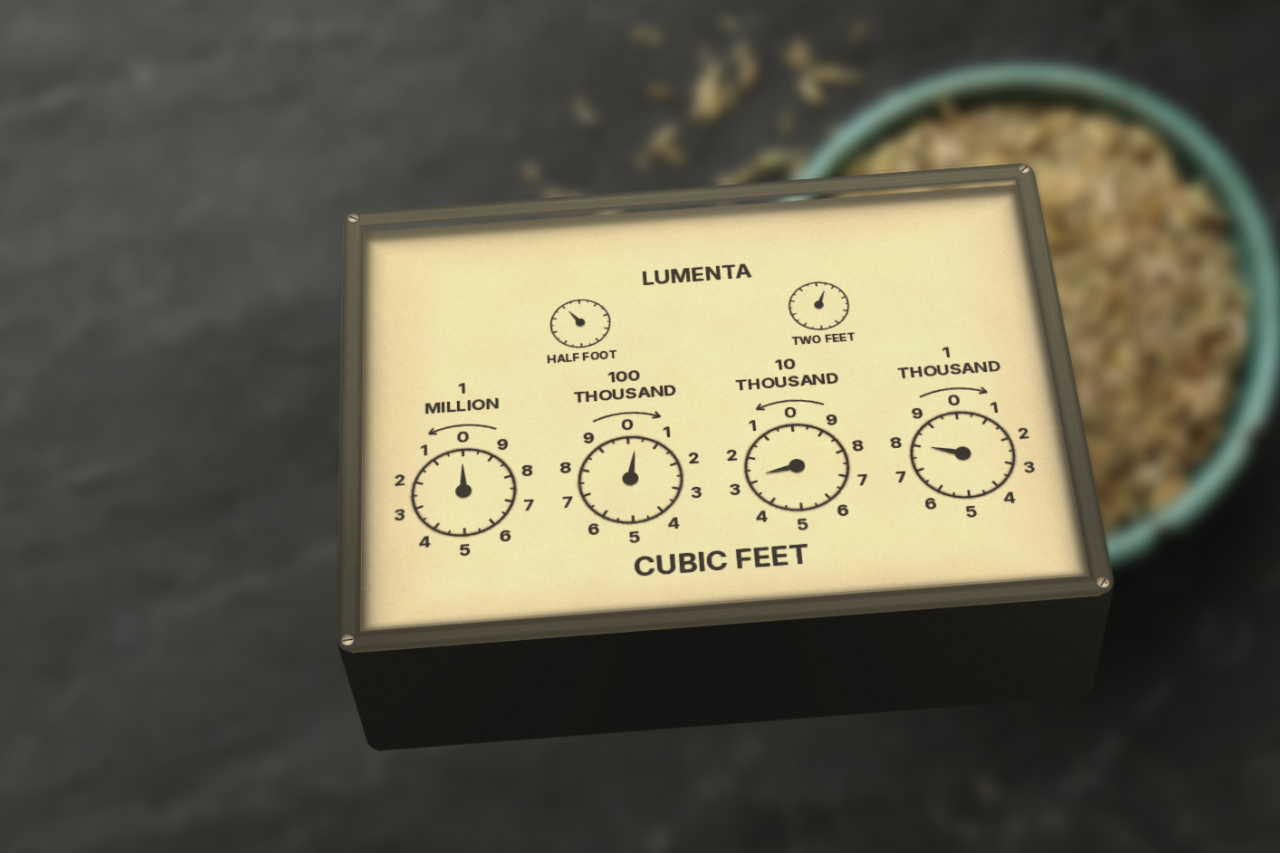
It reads {"value": 2800, "unit": "ft³"}
